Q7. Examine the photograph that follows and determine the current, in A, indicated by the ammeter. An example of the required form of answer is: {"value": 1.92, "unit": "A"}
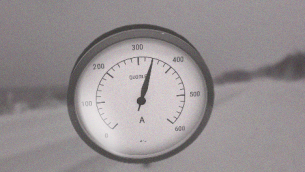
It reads {"value": 340, "unit": "A"}
